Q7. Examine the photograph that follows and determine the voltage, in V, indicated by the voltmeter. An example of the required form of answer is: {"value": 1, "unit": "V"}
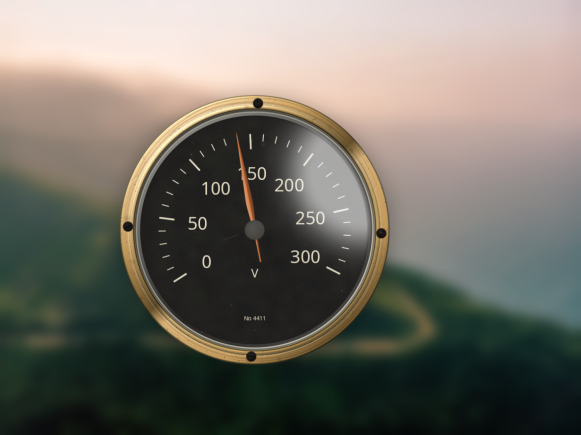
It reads {"value": 140, "unit": "V"}
